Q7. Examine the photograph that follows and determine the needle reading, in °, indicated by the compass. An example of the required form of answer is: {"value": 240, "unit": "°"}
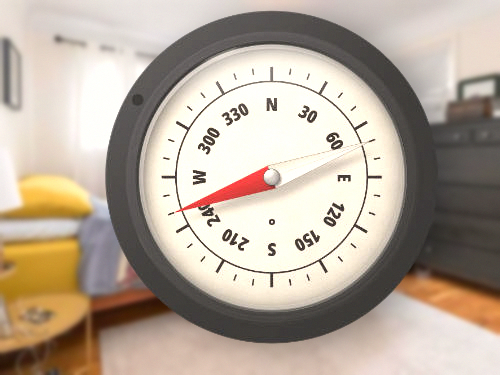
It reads {"value": 250, "unit": "°"}
